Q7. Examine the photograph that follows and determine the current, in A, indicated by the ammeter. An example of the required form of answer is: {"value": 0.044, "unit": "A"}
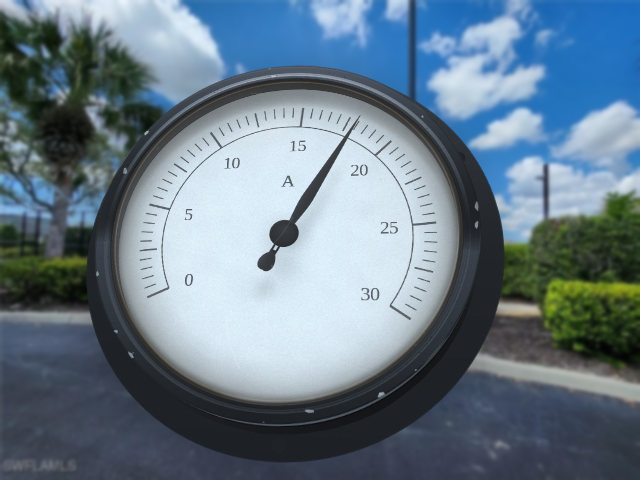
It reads {"value": 18, "unit": "A"}
